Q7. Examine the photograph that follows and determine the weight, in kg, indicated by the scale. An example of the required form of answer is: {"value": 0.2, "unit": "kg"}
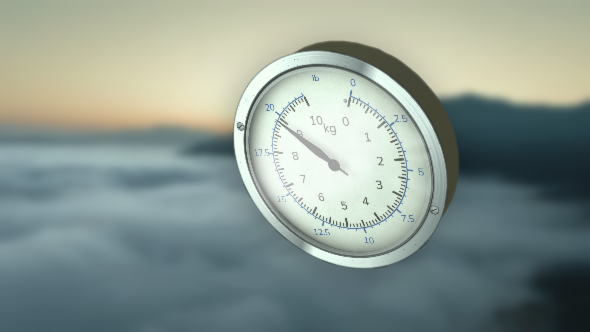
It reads {"value": 9, "unit": "kg"}
